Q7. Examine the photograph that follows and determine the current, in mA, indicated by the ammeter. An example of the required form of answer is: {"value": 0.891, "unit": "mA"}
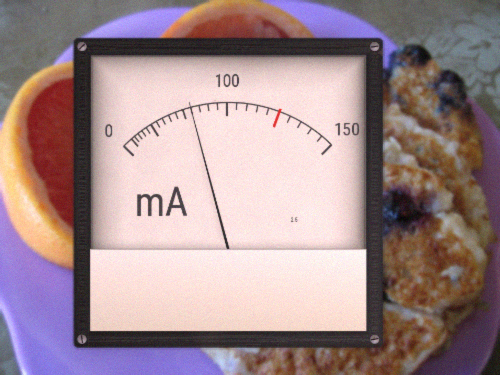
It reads {"value": 80, "unit": "mA"}
